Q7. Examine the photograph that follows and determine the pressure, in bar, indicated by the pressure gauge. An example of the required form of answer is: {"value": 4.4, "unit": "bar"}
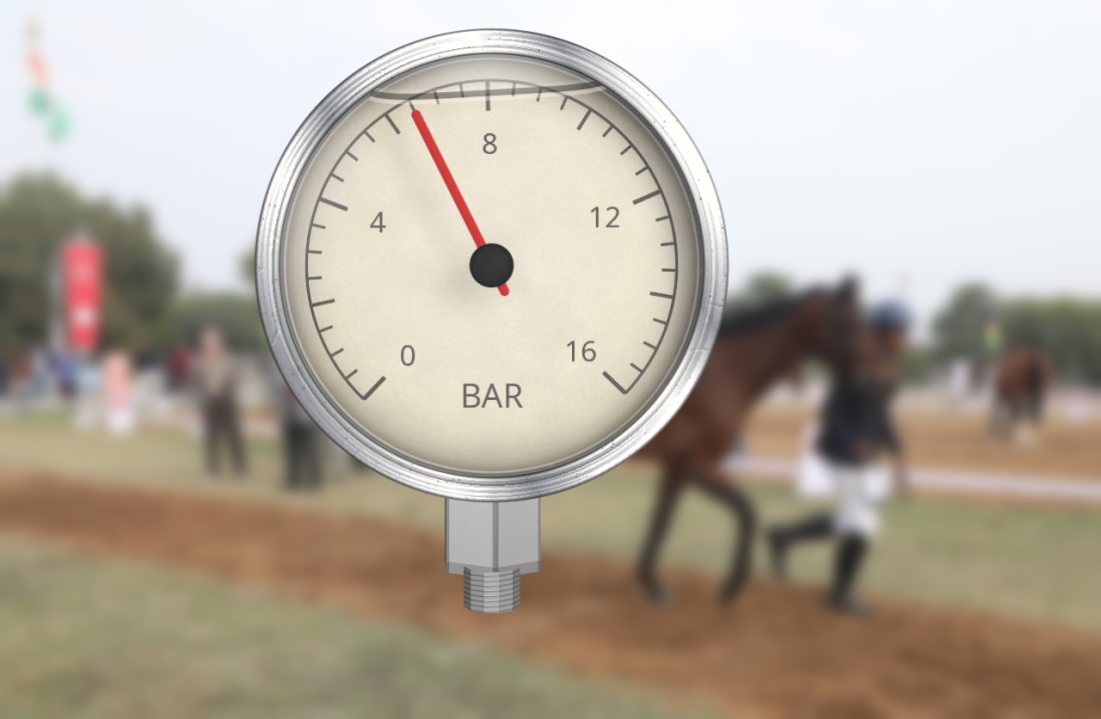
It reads {"value": 6.5, "unit": "bar"}
